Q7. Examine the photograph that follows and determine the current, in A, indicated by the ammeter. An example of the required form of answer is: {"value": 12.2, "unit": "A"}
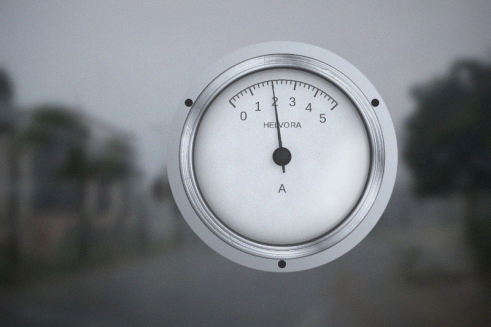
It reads {"value": 2, "unit": "A"}
